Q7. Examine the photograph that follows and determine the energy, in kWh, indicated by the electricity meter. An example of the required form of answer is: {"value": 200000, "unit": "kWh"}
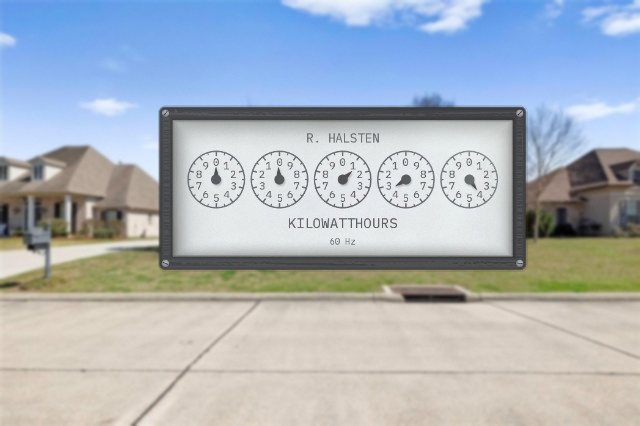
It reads {"value": 134, "unit": "kWh"}
